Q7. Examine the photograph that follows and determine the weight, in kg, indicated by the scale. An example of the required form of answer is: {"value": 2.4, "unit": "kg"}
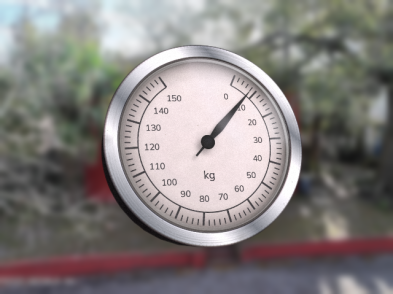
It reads {"value": 8, "unit": "kg"}
